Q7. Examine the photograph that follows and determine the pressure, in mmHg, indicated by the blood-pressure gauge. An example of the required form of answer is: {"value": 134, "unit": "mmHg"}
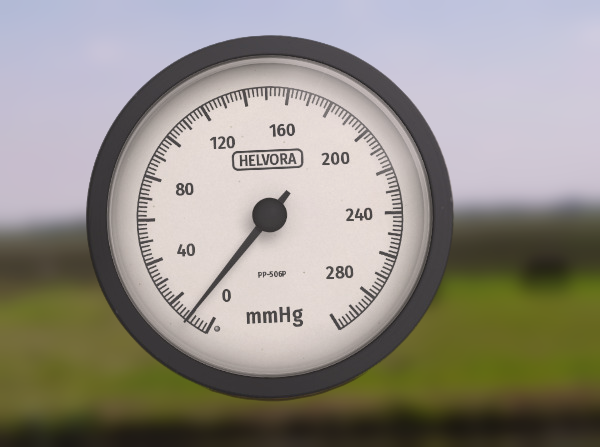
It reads {"value": 10, "unit": "mmHg"}
